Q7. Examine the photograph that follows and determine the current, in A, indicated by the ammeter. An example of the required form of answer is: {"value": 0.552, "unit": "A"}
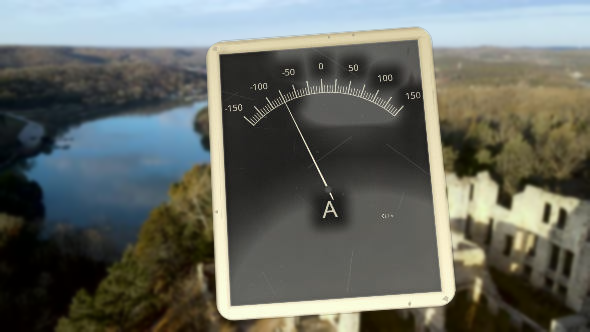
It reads {"value": -75, "unit": "A"}
